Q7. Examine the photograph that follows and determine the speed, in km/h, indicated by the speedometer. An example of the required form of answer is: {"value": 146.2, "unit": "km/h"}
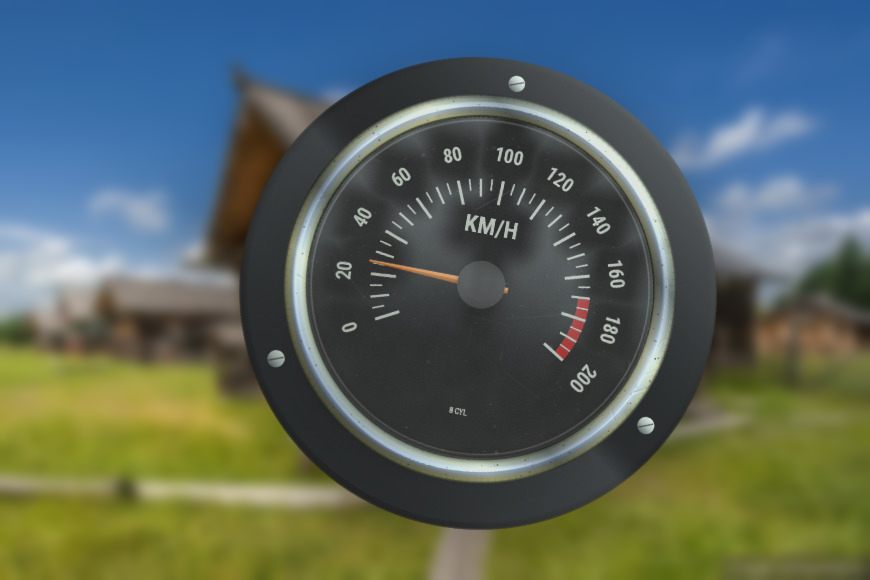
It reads {"value": 25, "unit": "km/h"}
